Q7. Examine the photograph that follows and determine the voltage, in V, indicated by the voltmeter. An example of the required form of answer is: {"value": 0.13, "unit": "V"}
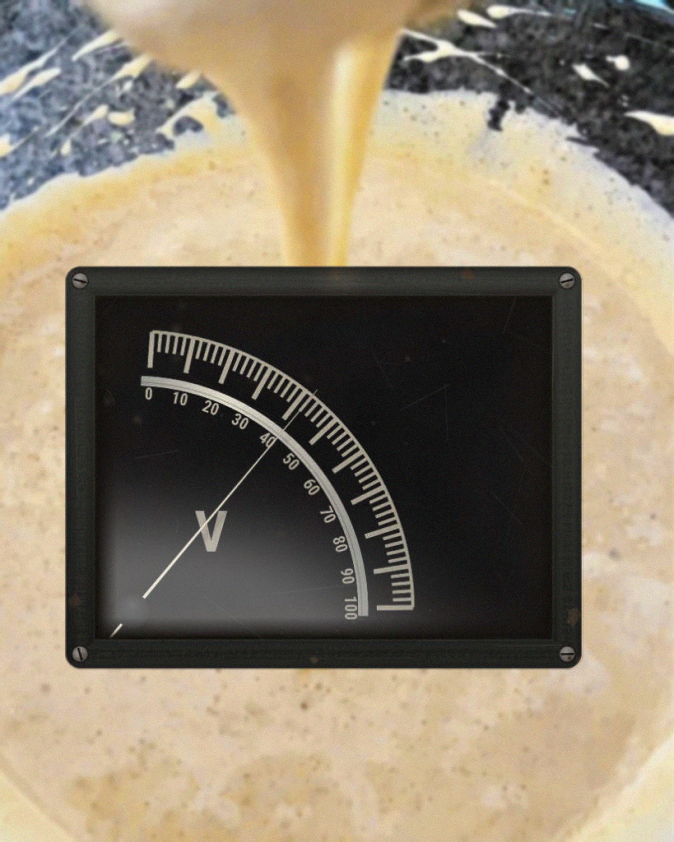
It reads {"value": 42, "unit": "V"}
